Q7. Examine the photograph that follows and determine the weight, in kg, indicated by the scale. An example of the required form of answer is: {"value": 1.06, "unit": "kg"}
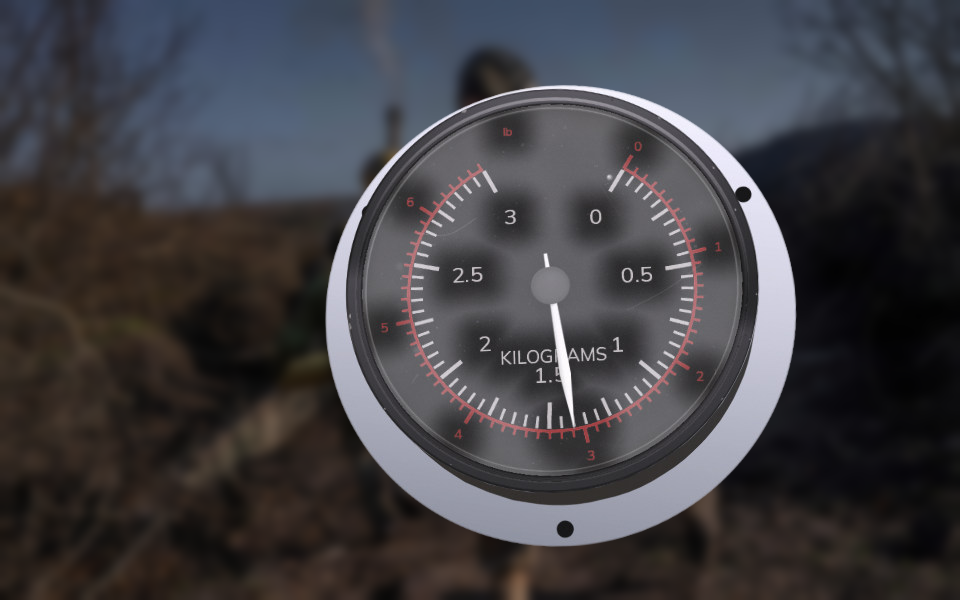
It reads {"value": 1.4, "unit": "kg"}
